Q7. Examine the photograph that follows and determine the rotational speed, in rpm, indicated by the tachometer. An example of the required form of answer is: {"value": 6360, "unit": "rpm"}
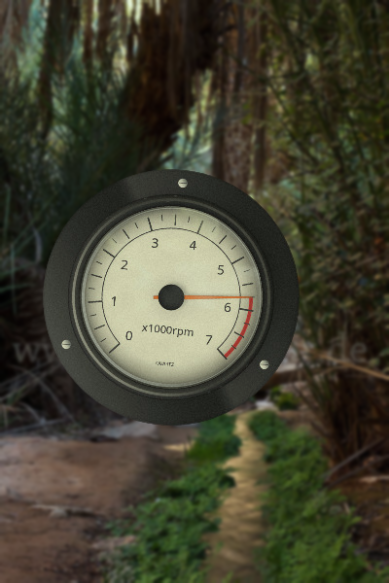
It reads {"value": 5750, "unit": "rpm"}
